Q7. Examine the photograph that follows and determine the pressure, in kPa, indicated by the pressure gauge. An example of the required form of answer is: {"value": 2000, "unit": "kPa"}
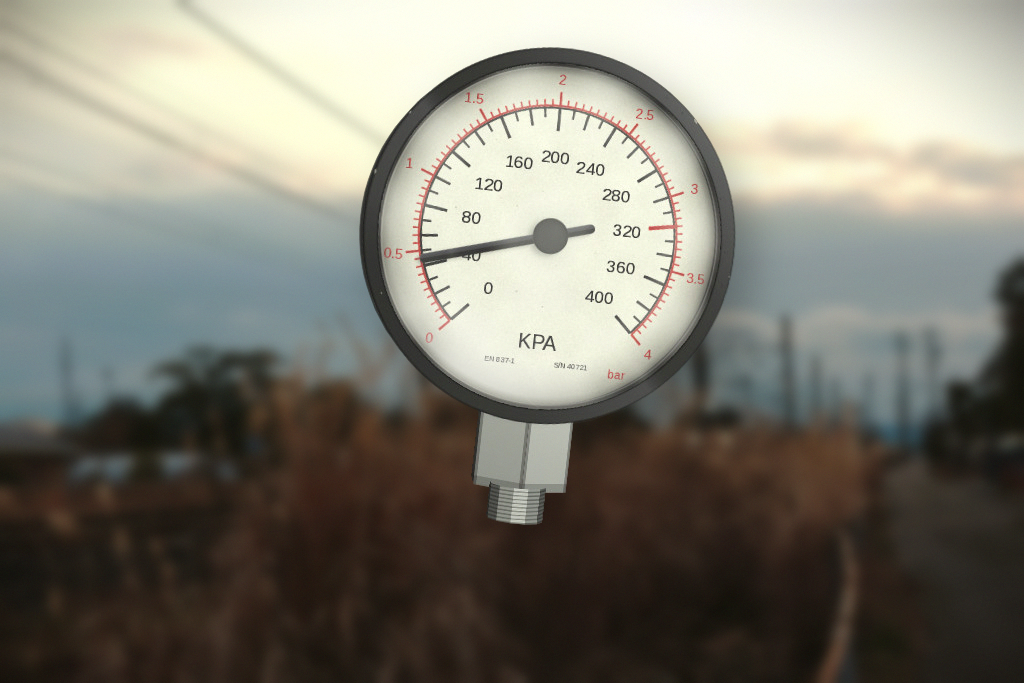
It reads {"value": 45, "unit": "kPa"}
